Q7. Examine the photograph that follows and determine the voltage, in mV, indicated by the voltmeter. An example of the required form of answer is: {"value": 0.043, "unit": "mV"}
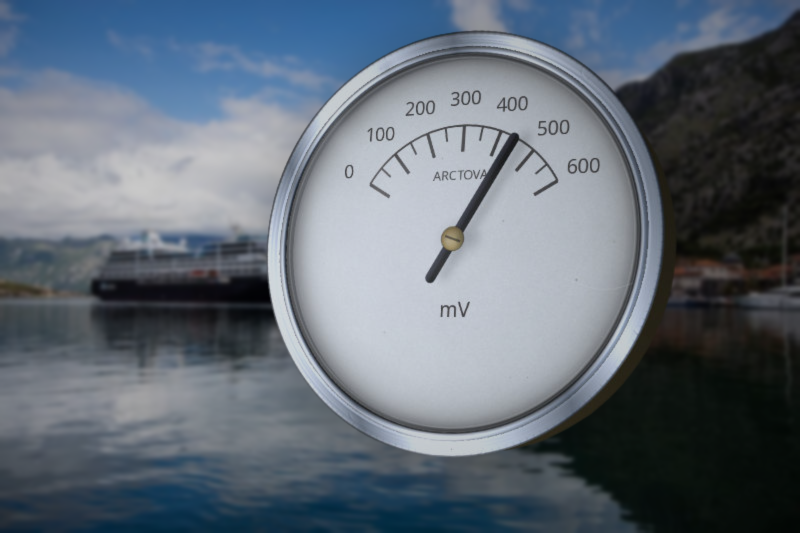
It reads {"value": 450, "unit": "mV"}
